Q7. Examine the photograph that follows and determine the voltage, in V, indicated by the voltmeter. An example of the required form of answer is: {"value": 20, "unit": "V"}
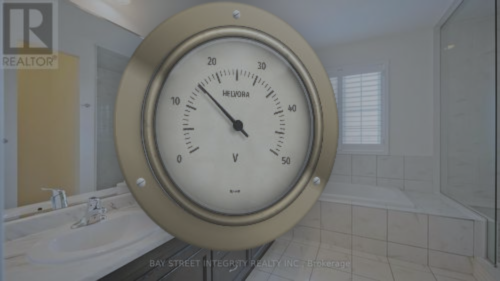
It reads {"value": 15, "unit": "V"}
